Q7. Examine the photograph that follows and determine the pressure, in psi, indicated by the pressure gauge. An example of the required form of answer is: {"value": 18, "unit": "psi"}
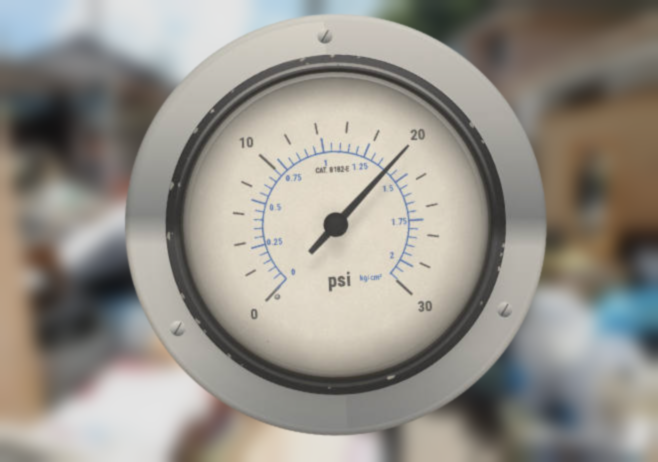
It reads {"value": 20, "unit": "psi"}
